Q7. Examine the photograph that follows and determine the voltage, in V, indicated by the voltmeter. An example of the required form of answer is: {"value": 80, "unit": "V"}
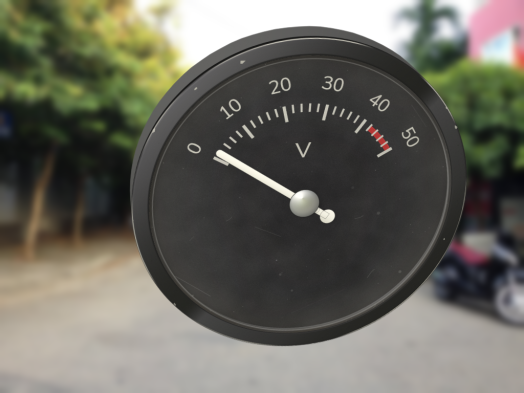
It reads {"value": 2, "unit": "V"}
